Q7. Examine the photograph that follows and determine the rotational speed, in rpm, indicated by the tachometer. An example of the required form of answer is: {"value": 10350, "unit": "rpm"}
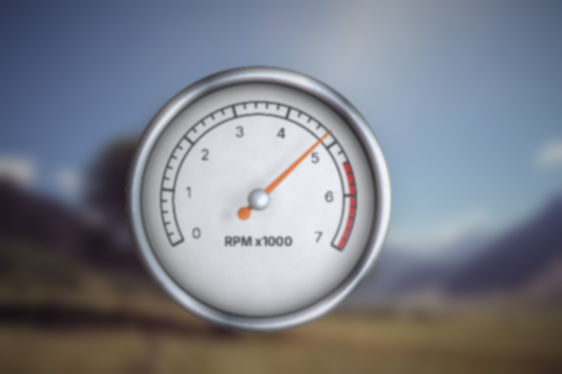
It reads {"value": 4800, "unit": "rpm"}
